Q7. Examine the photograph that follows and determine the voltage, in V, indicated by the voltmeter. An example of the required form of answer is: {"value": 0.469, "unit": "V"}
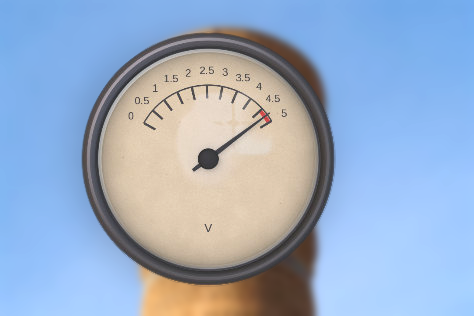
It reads {"value": 4.75, "unit": "V"}
